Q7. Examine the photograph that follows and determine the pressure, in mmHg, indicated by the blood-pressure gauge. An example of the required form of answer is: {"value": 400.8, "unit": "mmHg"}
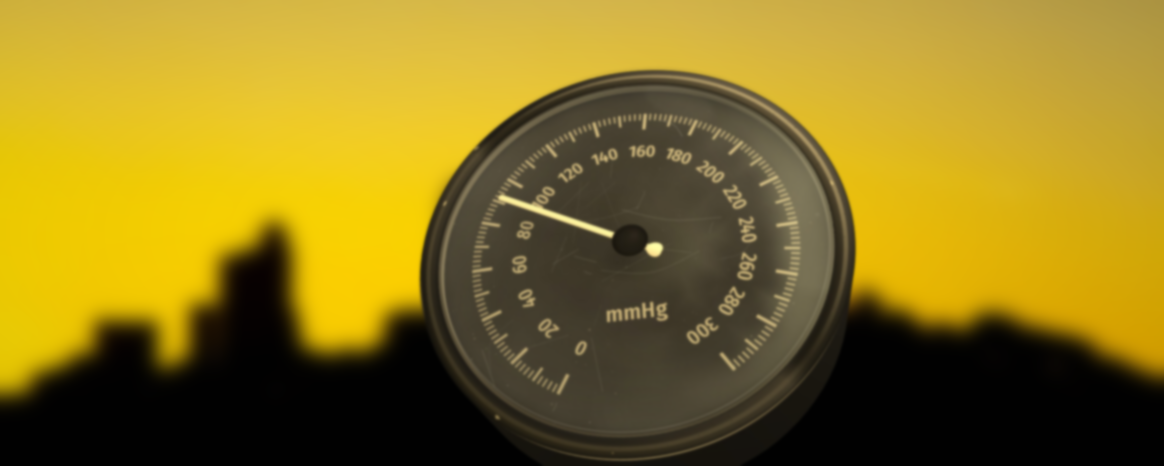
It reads {"value": 90, "unit": "mmHg"}
